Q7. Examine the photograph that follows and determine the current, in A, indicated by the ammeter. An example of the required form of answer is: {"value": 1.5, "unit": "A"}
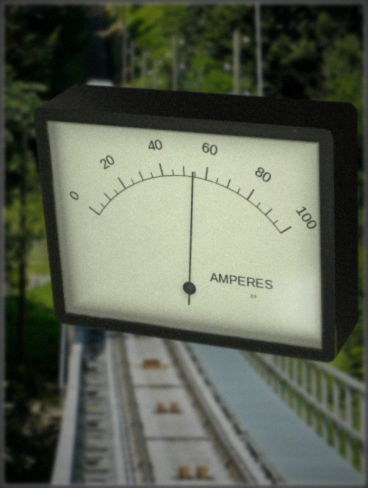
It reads {"value": 55, "unit": "A"}
